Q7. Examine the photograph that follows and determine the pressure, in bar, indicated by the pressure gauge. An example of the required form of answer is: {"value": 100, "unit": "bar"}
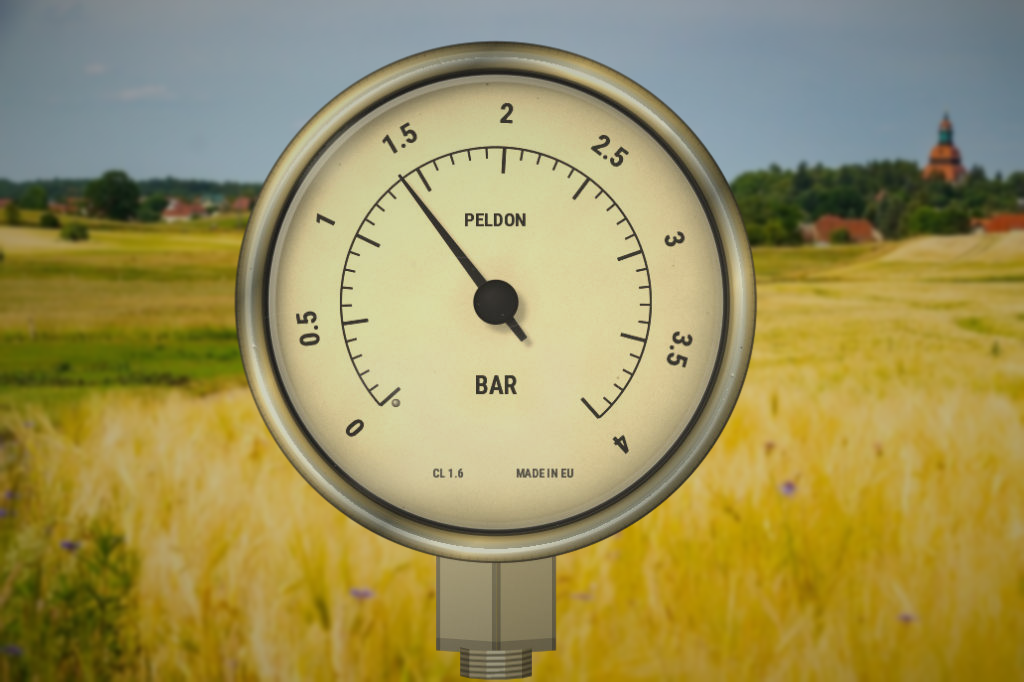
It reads {"value": 1.4, "unit": "bar"}
